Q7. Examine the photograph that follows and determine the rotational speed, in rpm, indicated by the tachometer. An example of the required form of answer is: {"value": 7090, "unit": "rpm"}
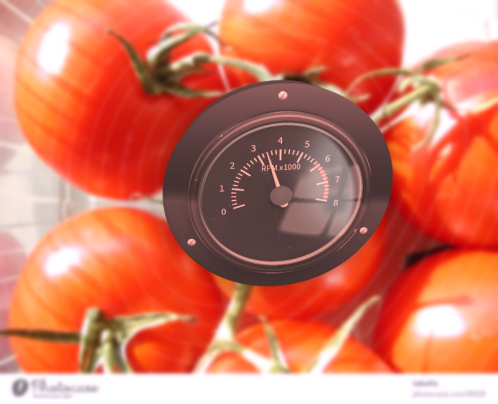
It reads {"value": 3400, "unit": "rpm"}
